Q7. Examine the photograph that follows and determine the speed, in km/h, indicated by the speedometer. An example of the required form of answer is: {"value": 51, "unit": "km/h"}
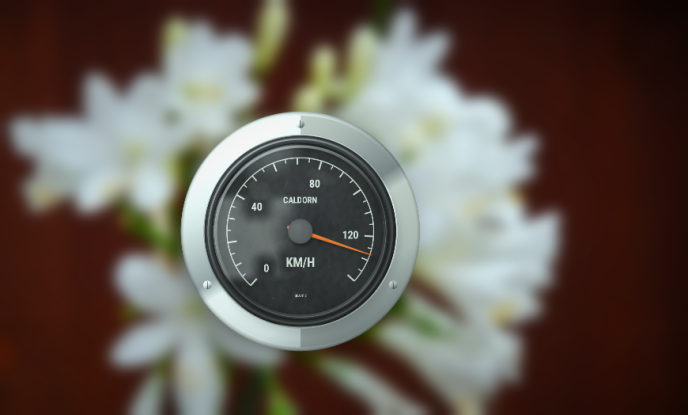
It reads {"value": 127.5, "unit": "km/h"}
